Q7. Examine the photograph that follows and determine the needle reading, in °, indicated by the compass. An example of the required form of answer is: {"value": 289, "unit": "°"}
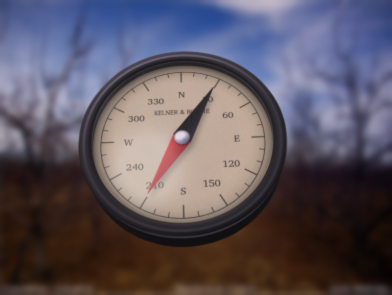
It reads {"value": 210, "unit": "°"}
